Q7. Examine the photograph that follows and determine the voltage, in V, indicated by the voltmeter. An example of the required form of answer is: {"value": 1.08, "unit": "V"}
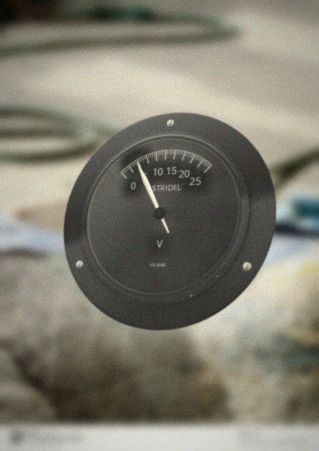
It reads {"value": 5, "unit": "V"}
